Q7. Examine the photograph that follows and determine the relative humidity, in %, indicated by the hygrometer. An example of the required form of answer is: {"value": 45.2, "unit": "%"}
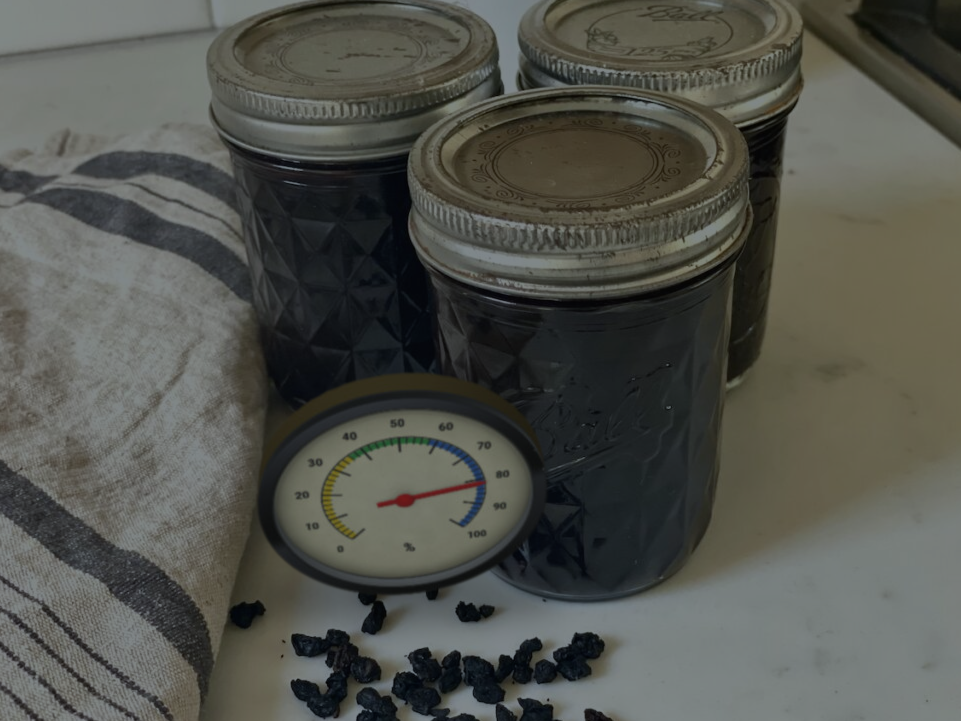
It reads {"value": 80, "unit": "%"}
